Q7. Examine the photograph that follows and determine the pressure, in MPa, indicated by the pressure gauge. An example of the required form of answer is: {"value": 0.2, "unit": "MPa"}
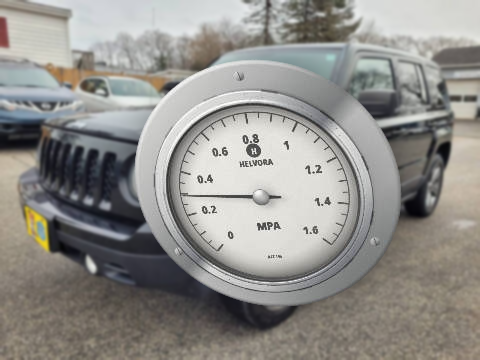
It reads {"value": 0.3, "unit": "MPa"}
